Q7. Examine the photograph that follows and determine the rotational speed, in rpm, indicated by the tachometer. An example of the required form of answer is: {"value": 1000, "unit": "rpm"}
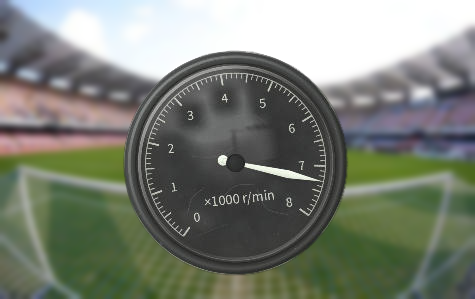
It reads {"value": 7300, "unit": "rpm"}
